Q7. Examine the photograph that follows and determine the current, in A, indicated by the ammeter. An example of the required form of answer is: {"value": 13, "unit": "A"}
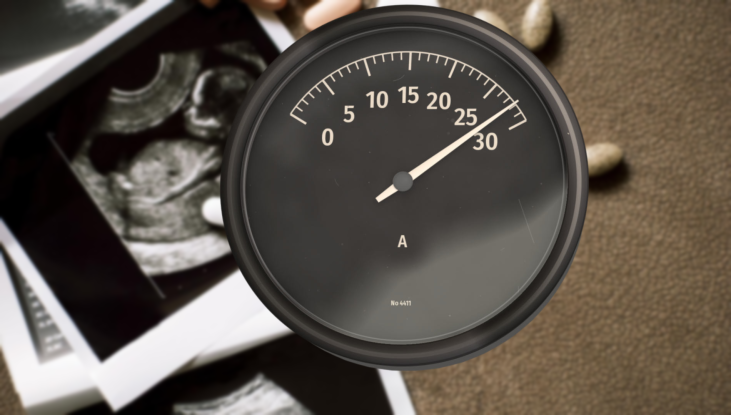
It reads {"value": 28, "unit": "A"}
